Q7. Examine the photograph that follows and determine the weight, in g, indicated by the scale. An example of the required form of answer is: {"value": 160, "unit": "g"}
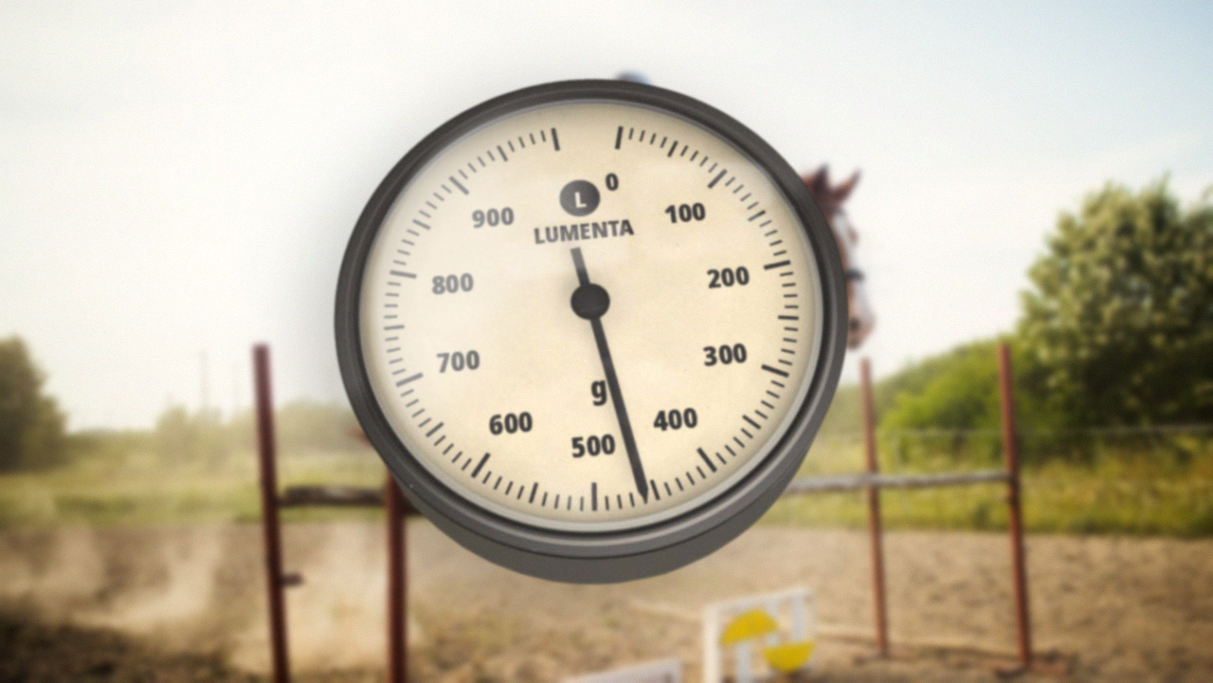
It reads {"value": 460, "unit": "g"}
